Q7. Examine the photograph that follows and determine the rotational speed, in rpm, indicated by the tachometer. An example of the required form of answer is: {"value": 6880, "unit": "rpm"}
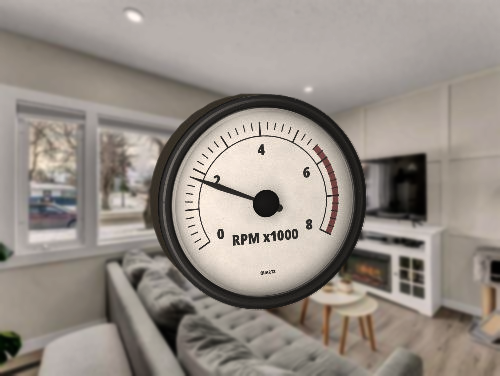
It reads {"value": 1800, "unit": "rpm"}
